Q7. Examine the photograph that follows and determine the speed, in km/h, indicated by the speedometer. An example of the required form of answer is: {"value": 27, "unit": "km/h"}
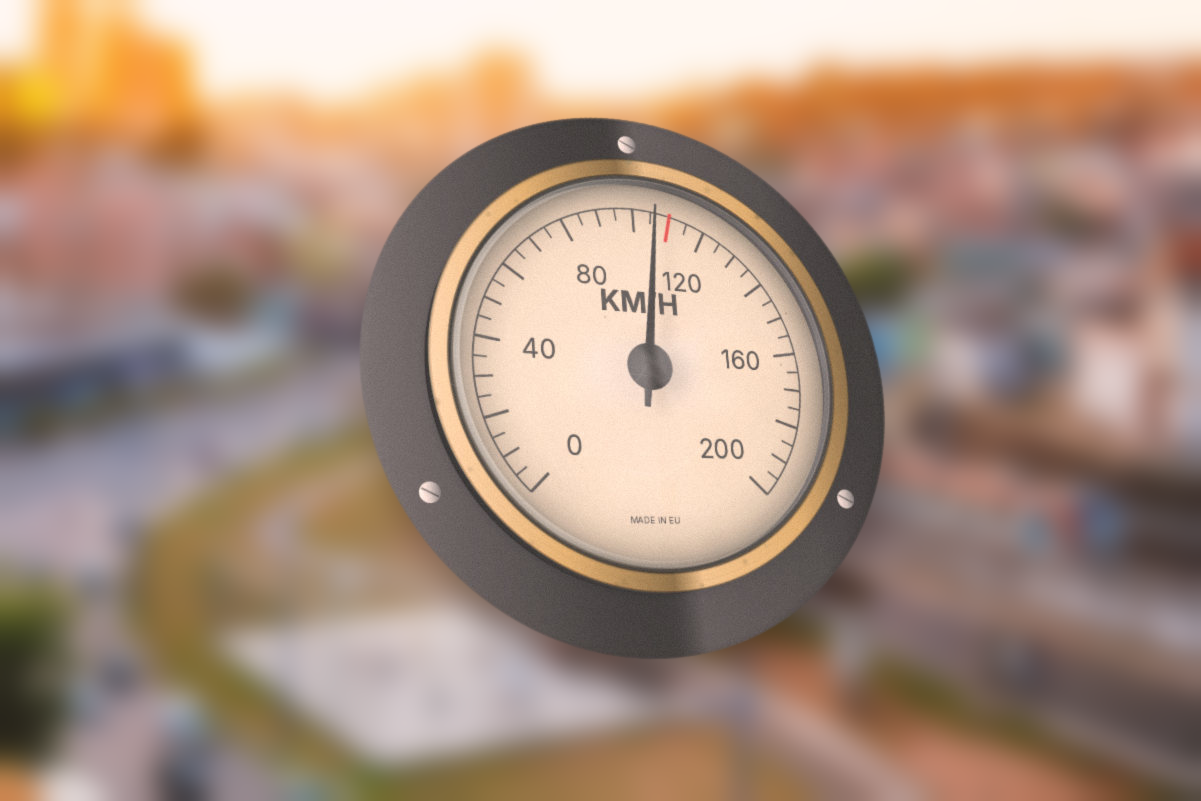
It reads {"value": 105, "unit": "km/h"}
